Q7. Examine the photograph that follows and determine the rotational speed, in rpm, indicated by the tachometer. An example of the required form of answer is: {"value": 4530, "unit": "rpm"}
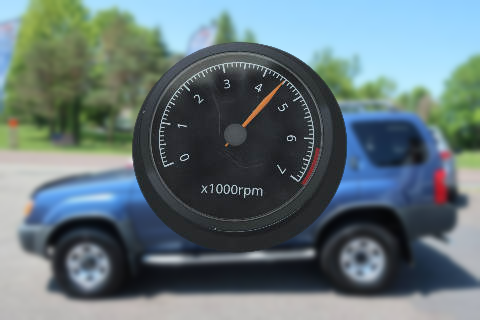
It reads {"value": 4500, "unit": "rpm"}
